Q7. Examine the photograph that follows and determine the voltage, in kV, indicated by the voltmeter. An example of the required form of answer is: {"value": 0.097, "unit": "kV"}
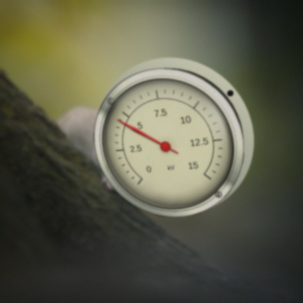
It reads {"value": 4.5, "unit": "kV"}
